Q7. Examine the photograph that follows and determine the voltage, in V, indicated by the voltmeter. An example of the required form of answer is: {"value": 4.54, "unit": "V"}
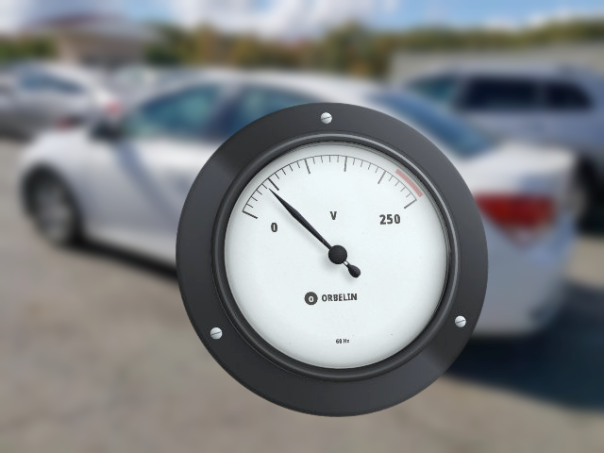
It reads {"value": 40, "unit": "V"}
